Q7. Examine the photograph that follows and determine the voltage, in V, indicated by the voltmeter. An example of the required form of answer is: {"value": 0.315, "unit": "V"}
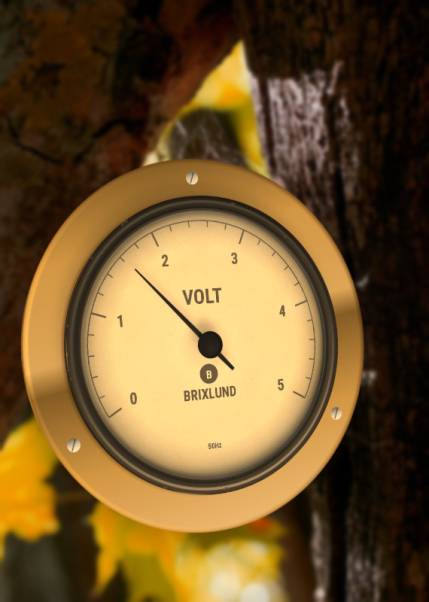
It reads {"value": 1.6, "unit": "V"}
